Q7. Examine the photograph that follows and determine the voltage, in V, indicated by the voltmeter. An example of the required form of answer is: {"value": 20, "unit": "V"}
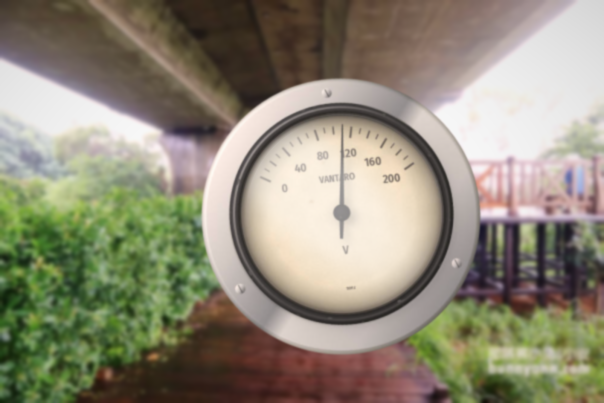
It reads {"value": 110, "unit": "V"}
